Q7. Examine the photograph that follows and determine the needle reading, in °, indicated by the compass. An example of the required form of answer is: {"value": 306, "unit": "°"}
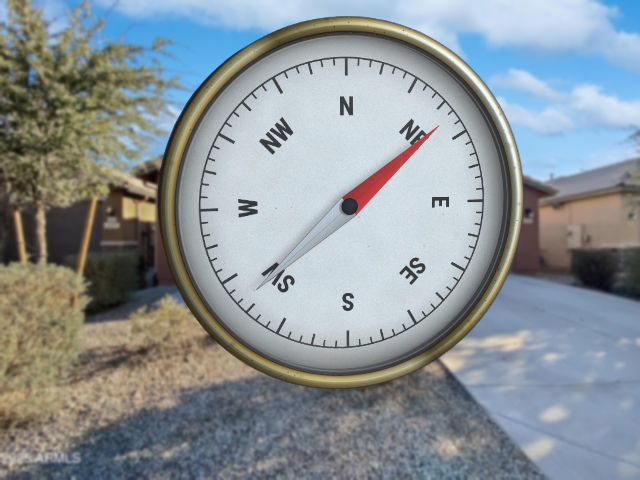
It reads {"value": 50, "unit": "°"}
